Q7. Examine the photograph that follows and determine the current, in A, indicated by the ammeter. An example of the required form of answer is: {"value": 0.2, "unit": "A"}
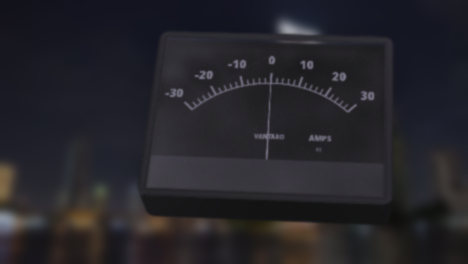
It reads {"value": 0, "unit": "A"}
